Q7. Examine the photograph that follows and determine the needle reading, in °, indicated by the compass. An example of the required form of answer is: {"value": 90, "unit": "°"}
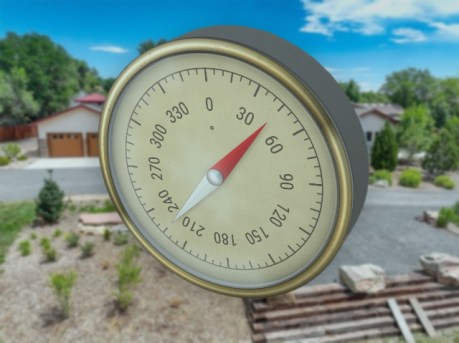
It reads {"value": 45, "unit": "°"}
